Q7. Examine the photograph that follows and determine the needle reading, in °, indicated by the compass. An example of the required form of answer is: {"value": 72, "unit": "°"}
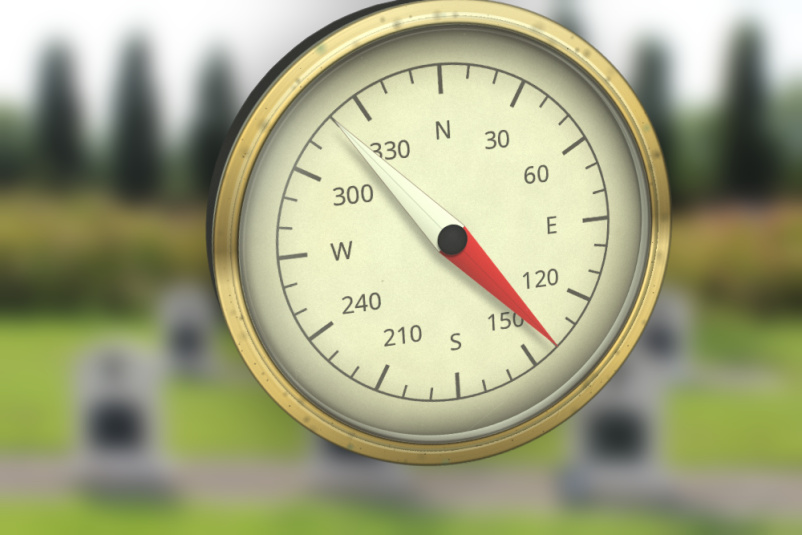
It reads {"value": 140, "unit": "°"}
